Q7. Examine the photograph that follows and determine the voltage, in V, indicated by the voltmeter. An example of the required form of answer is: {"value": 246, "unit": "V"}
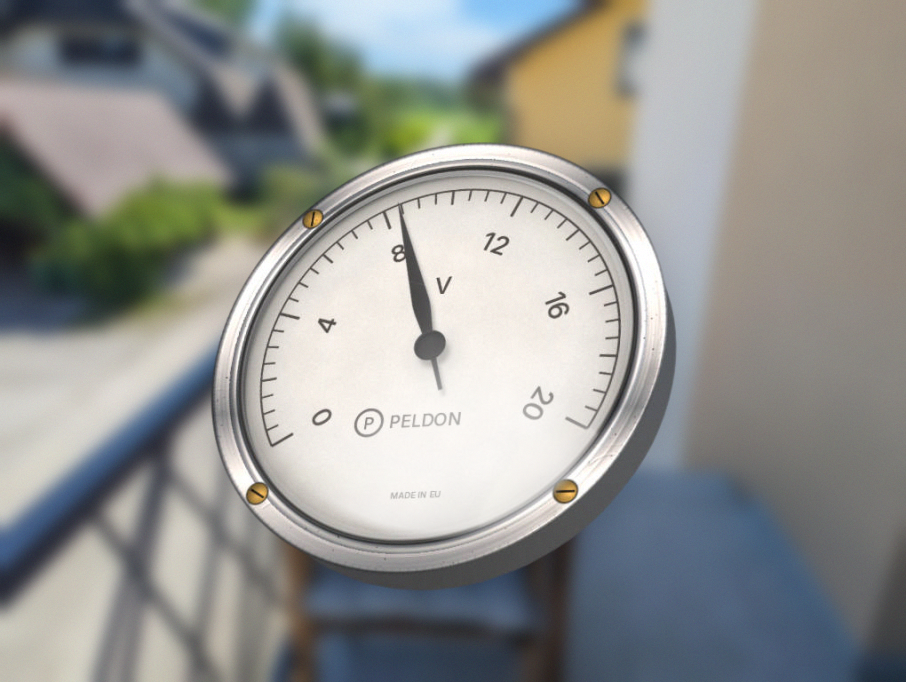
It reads {"value": 8.5, "unit": "V"}
